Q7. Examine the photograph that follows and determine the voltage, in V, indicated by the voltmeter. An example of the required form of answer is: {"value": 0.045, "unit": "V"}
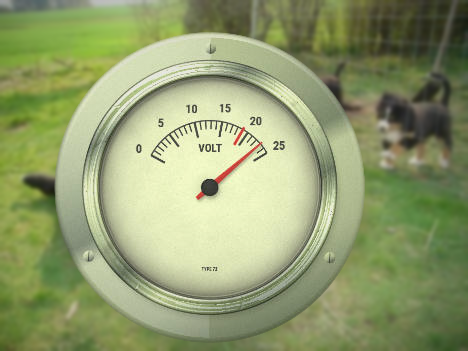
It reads {"value": 23, "unit": "V"}
